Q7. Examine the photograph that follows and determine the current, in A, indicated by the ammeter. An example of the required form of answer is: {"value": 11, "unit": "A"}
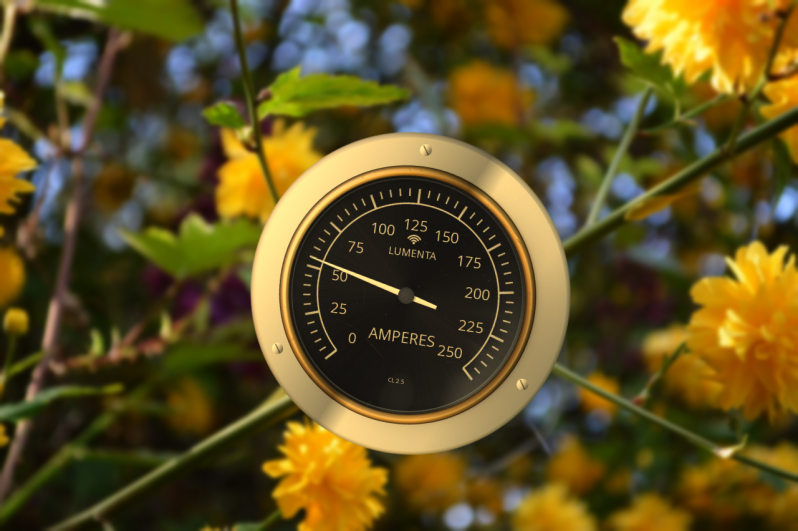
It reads {"value": 55, "unit": "A"}
